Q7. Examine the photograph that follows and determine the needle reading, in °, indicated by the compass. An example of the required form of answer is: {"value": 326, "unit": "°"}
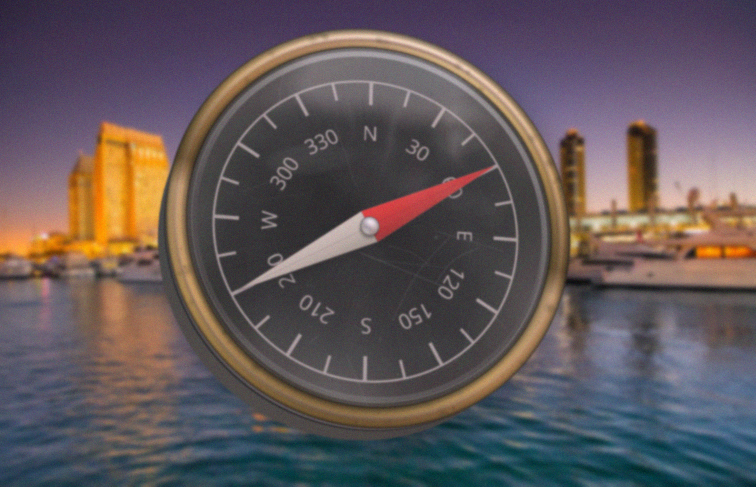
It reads {"value": 60, "unit": "°"}
